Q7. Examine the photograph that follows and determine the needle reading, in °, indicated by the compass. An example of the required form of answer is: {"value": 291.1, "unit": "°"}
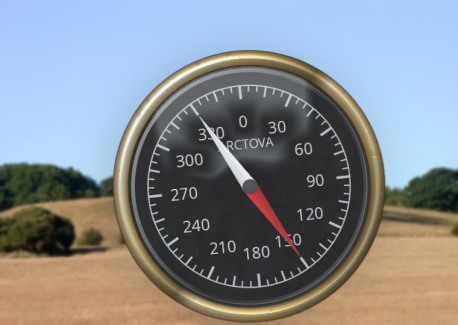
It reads {"value": 150, "unit": "°"}
